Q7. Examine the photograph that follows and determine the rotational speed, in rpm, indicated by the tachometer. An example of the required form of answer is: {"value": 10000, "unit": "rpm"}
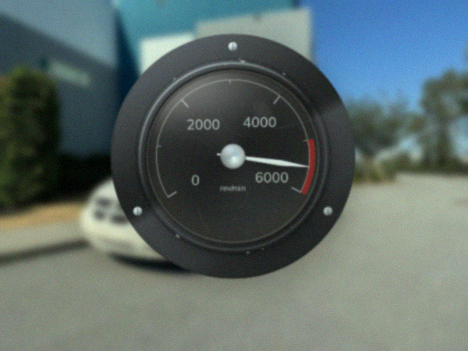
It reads {"value": 5500, "unit": "rpm"}
